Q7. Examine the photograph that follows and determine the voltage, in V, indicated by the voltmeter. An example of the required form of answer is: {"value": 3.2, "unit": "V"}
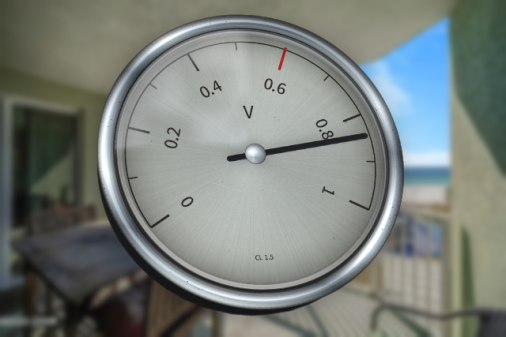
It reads {"value": 0.85, "unit": "V"}
